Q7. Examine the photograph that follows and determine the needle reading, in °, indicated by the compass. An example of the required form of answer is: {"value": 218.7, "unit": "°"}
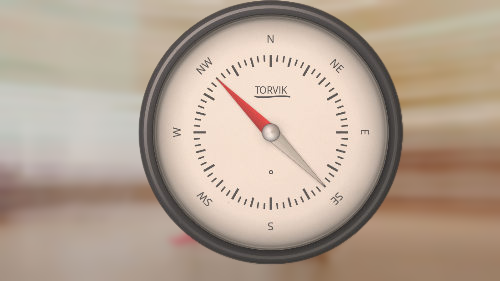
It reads {"value": 315, "unit": "°"}
